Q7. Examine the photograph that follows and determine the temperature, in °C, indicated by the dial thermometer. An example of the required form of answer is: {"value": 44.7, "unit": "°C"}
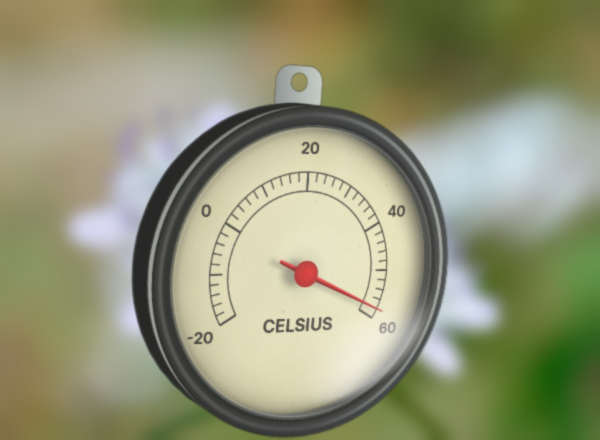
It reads {"value": 58, "unit": "°C"}
